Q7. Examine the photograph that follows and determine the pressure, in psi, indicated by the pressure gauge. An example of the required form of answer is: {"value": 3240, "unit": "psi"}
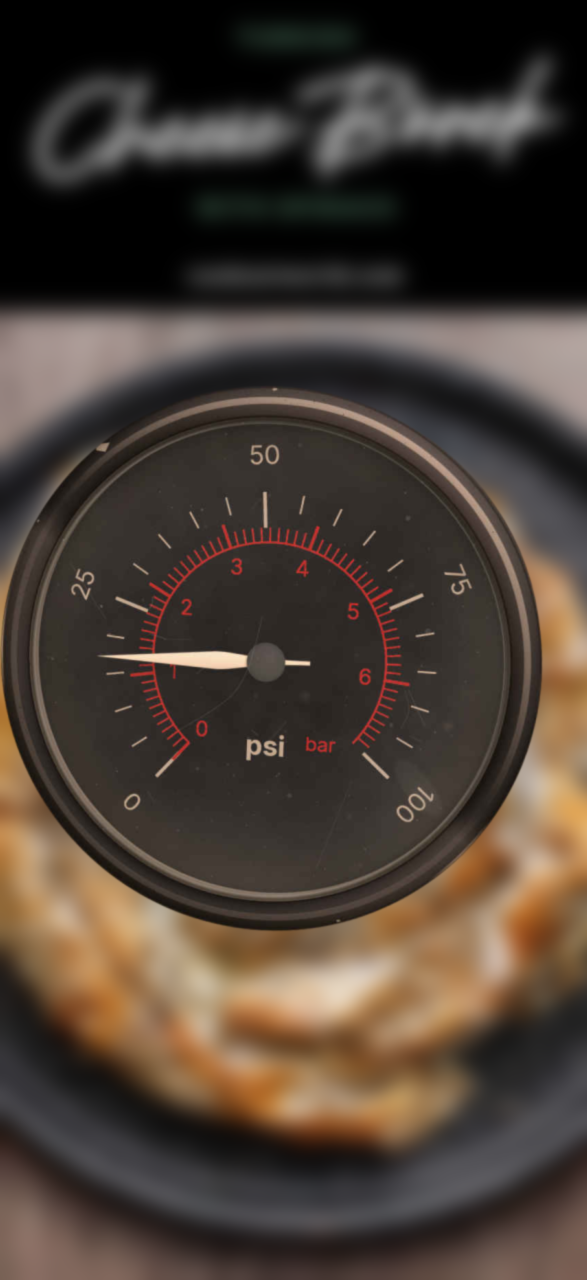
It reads {"value": 17.5, "unit": "psi"}
